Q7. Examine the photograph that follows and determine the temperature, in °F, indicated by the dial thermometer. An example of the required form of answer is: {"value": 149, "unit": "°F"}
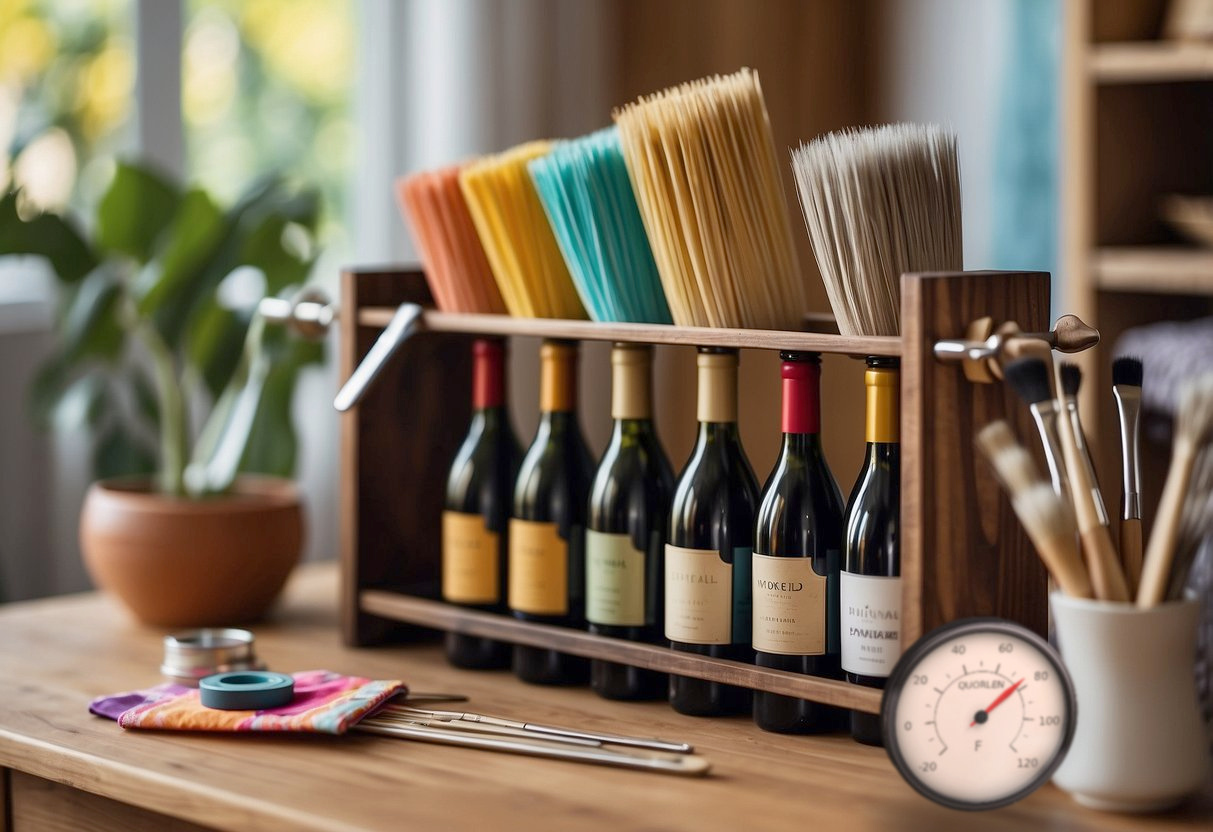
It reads {"value": 75, "unit": "°F"}
